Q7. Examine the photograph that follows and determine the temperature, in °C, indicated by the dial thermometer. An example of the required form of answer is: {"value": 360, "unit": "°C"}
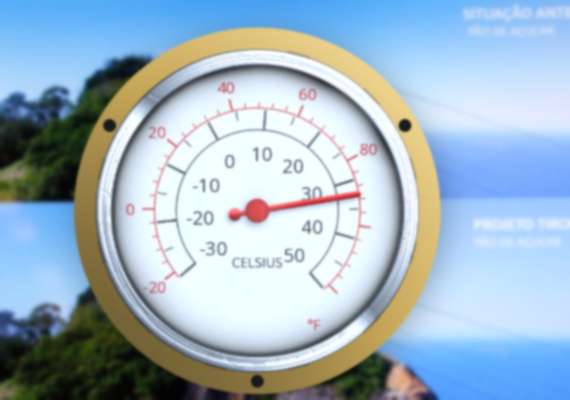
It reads {"value": 32.5, "unit": "°C"}
